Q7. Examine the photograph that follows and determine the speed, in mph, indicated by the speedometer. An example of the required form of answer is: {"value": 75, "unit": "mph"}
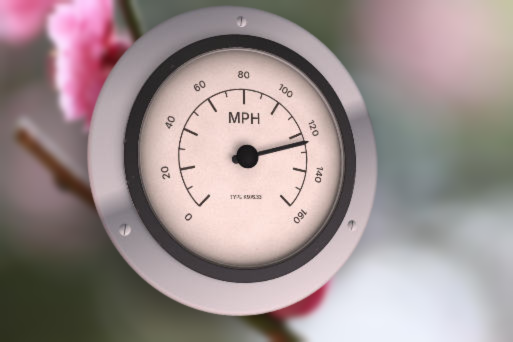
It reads {"value": 125, "unit": "mph"}
